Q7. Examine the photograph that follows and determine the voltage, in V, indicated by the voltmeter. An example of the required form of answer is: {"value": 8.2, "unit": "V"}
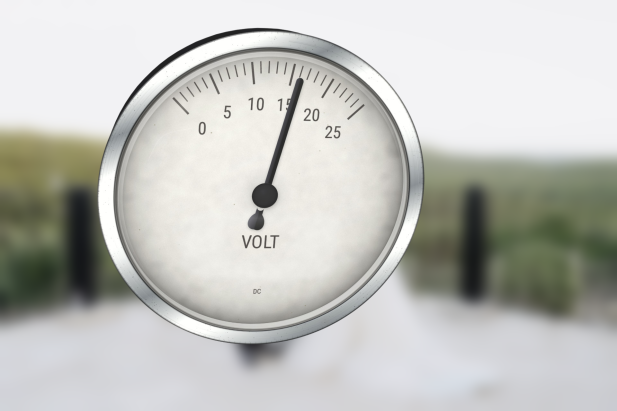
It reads {"value": 16, "unit": "V"}
